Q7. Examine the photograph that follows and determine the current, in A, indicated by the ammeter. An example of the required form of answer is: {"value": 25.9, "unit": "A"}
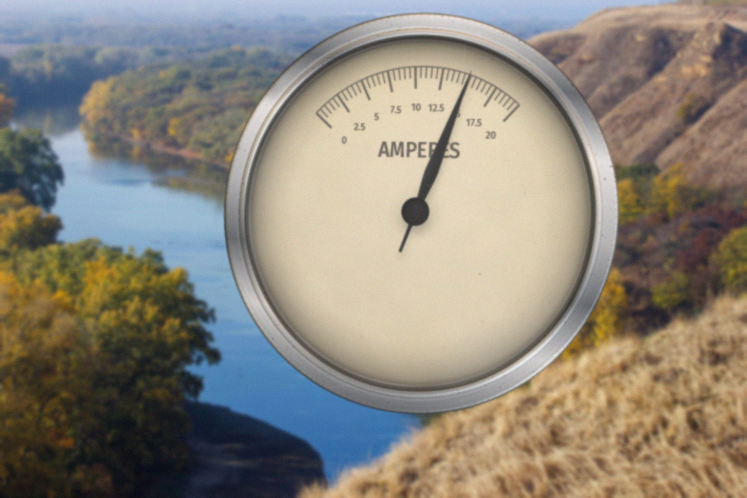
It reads {"value": 15, "unit": "A"}
